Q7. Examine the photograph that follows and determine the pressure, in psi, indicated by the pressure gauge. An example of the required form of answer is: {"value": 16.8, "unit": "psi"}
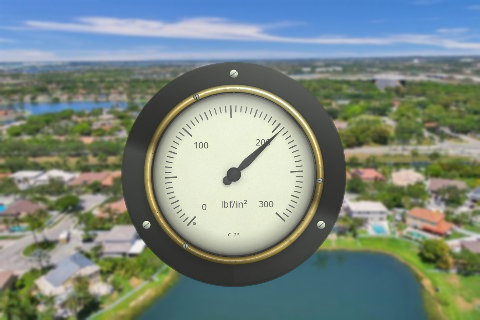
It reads {"value": 205, "unit": "psi"}
